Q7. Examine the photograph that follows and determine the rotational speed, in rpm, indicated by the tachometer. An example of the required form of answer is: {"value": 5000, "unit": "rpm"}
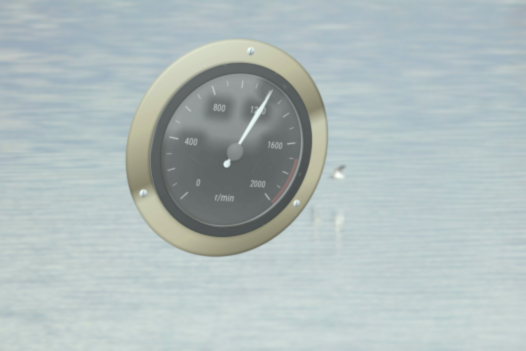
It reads {"value": 1200, "unit": "rpm"}
